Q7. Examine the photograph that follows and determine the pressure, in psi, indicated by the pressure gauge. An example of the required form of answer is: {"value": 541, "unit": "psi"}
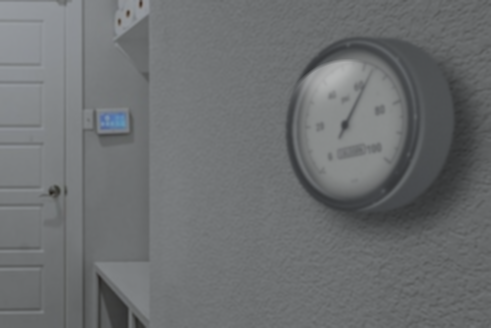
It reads {"value": 65, "unit": "psi"}
